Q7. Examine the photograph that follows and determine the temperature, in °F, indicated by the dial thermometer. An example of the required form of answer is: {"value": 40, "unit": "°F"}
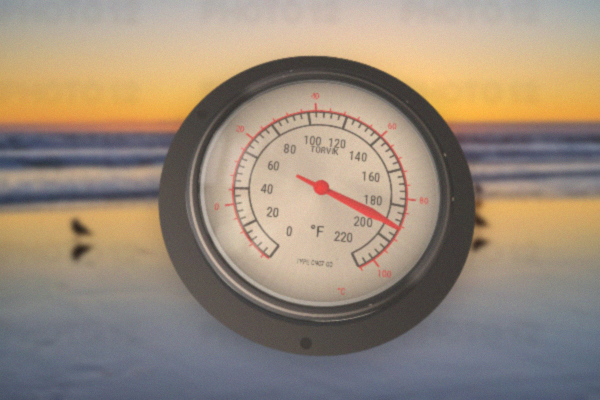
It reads {"value": 192, "unit": "°F"}
